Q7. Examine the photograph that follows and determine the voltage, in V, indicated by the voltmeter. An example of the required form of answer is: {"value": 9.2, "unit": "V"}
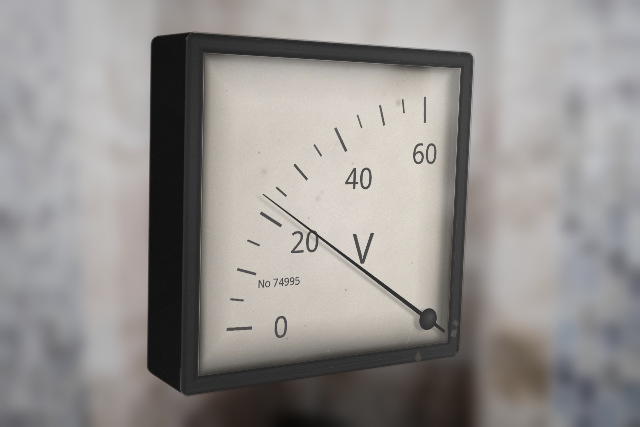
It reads {"value": 22.5, "unit": "V"}
